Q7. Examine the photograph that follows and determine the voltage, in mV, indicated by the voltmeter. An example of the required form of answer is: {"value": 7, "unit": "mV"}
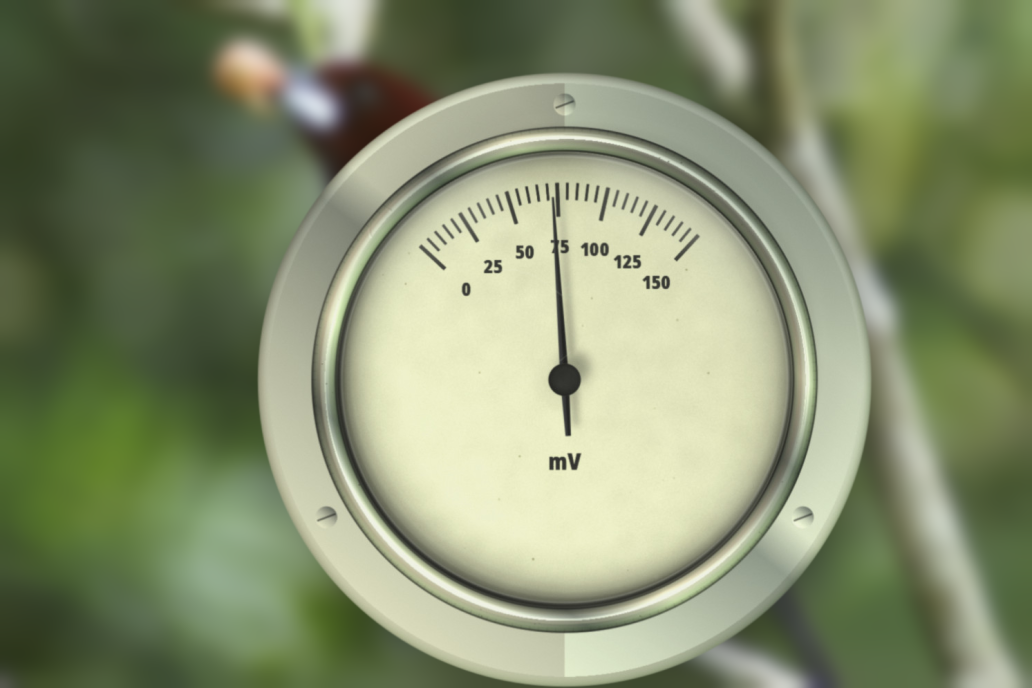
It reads {"value": 72.5, "unit": "mV"}
